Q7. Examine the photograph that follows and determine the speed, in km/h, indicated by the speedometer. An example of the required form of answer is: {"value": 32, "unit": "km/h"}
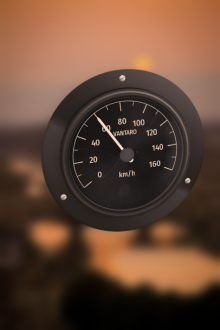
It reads {"value": 60, "unit": "km/h"}
